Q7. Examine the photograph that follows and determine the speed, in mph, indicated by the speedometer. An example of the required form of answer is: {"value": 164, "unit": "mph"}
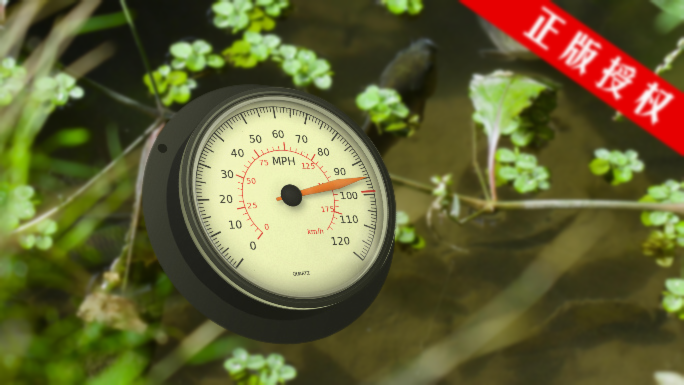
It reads {"value": 95, "unit": "mph"}
